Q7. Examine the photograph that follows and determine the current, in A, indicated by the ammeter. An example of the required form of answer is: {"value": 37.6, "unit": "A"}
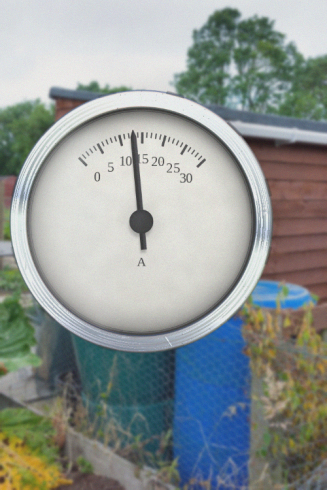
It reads {"value": 13, "unit": "A"}
